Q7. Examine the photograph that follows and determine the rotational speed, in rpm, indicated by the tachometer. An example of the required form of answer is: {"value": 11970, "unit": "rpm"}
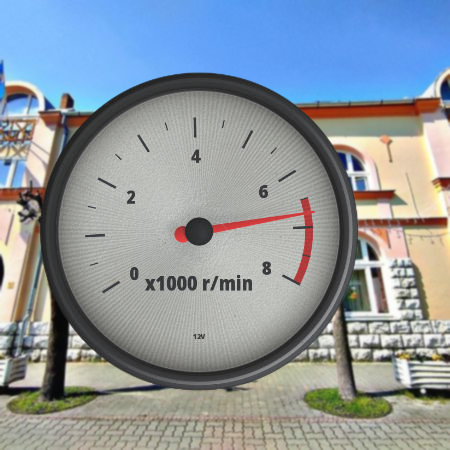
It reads {"value": 6750, "unit": "rpm"}
